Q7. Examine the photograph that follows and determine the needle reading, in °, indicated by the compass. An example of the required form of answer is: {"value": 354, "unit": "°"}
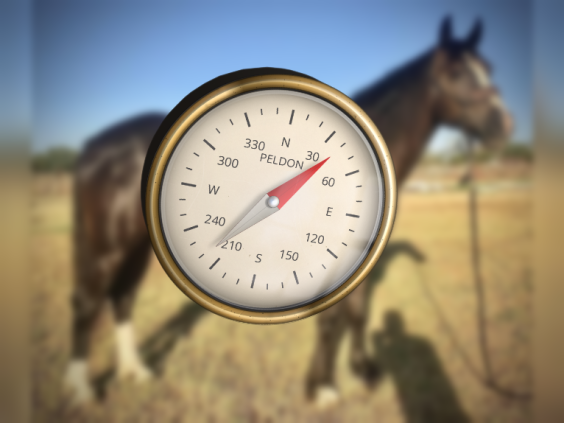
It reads {"value": 40, "unit": "°"}
